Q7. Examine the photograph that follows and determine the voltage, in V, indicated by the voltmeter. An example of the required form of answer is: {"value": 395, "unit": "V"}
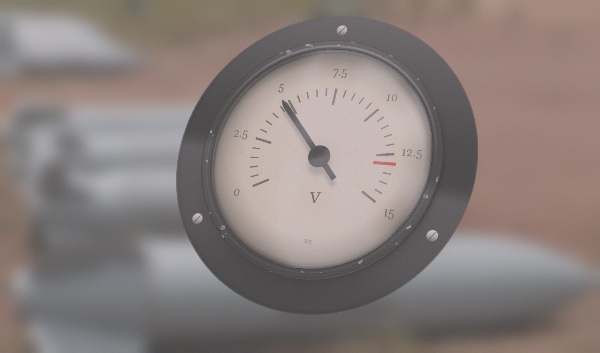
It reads {"value": 4.75, "unit": "V"}
